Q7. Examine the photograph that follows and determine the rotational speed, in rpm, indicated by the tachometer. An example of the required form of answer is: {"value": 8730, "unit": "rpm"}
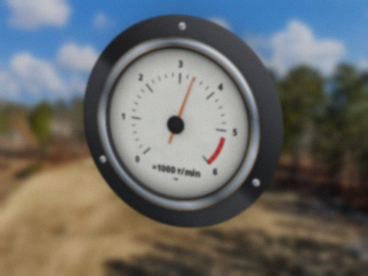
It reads {"value": 3400, "unit": "rpm"}
